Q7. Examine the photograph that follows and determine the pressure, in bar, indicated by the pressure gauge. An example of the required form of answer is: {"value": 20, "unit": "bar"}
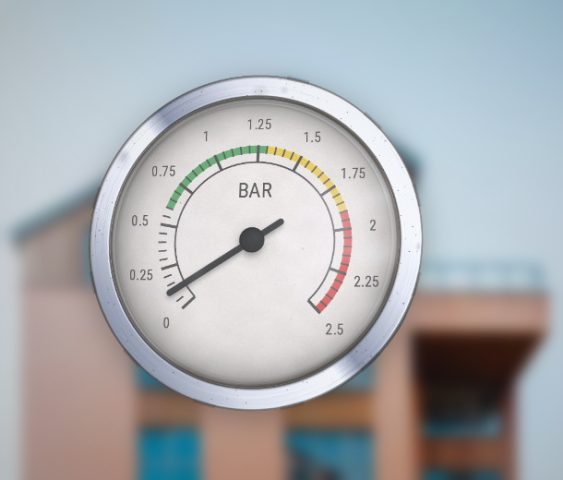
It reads {"value": 0.1, "unit": "bar"}
